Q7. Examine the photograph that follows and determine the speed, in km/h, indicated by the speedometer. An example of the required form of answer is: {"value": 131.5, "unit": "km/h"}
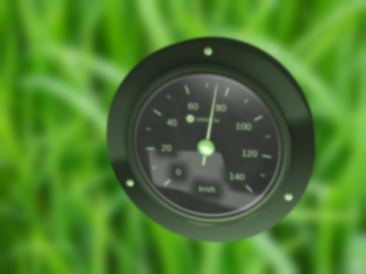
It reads {"value": 75, "unit": "km/h"}
